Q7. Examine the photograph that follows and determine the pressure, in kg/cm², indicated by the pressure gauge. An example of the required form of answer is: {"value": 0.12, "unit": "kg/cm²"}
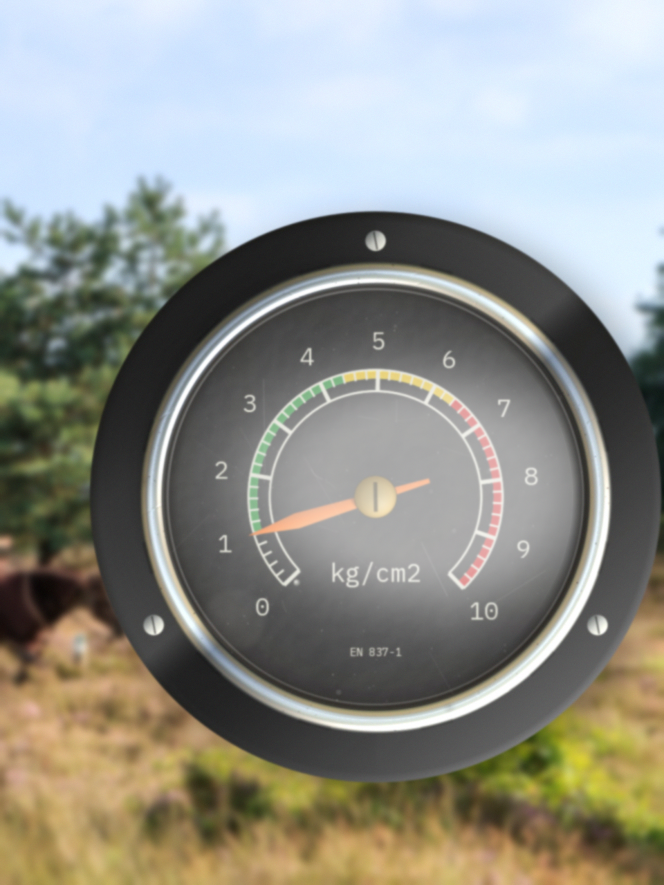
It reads {"value": 1, "unit": "kg/cm²"}
